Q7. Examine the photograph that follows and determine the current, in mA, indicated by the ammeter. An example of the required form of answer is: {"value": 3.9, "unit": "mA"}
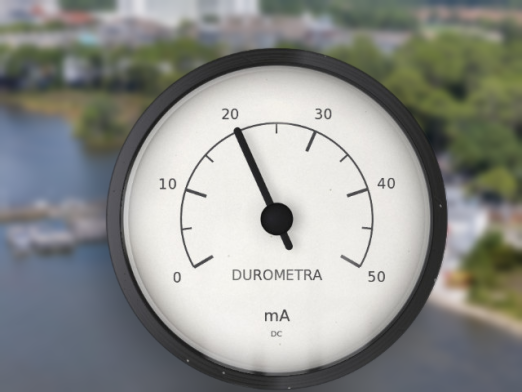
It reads {"value": 20, "unit": "mA"}
